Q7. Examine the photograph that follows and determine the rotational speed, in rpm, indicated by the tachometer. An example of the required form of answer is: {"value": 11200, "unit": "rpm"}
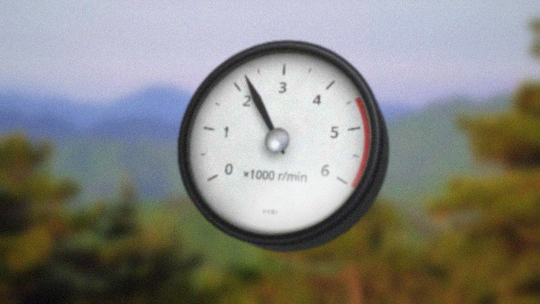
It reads {"value": 2250, "unit": "rpm"}
